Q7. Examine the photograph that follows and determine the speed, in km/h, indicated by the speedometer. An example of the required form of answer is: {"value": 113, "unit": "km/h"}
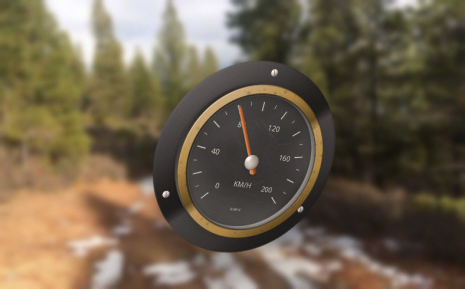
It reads {"value": 80, "unit": "km/h"}
